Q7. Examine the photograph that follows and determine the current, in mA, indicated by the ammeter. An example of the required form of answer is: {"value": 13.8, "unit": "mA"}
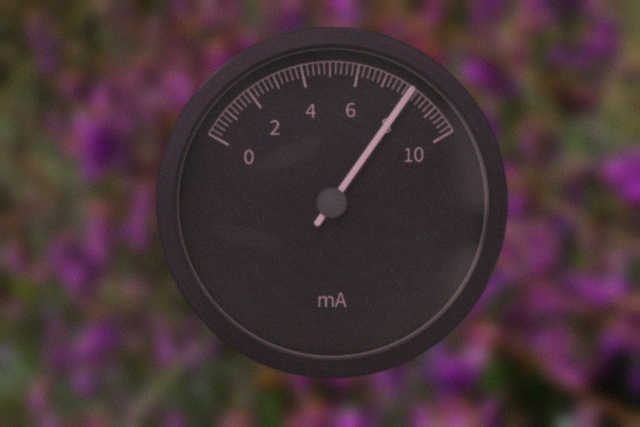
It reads {"value": 8, "unit": "mA"}
